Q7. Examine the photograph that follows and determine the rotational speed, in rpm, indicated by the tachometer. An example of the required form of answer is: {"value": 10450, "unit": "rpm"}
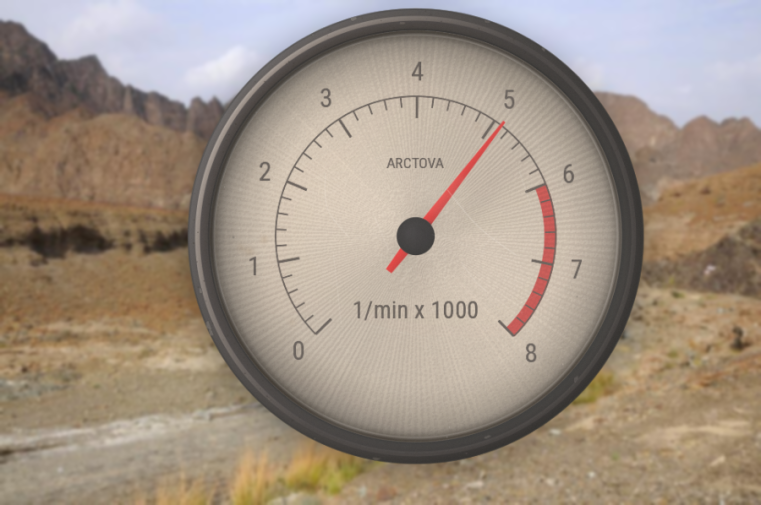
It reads {"value": 5100, "unit": "rpm"}
